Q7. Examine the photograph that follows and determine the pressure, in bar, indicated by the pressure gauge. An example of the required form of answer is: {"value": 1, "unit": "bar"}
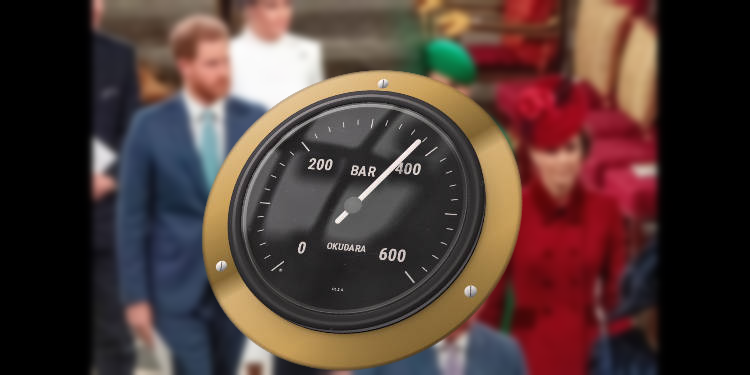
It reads {"value": 380, "unit": "bar"}
